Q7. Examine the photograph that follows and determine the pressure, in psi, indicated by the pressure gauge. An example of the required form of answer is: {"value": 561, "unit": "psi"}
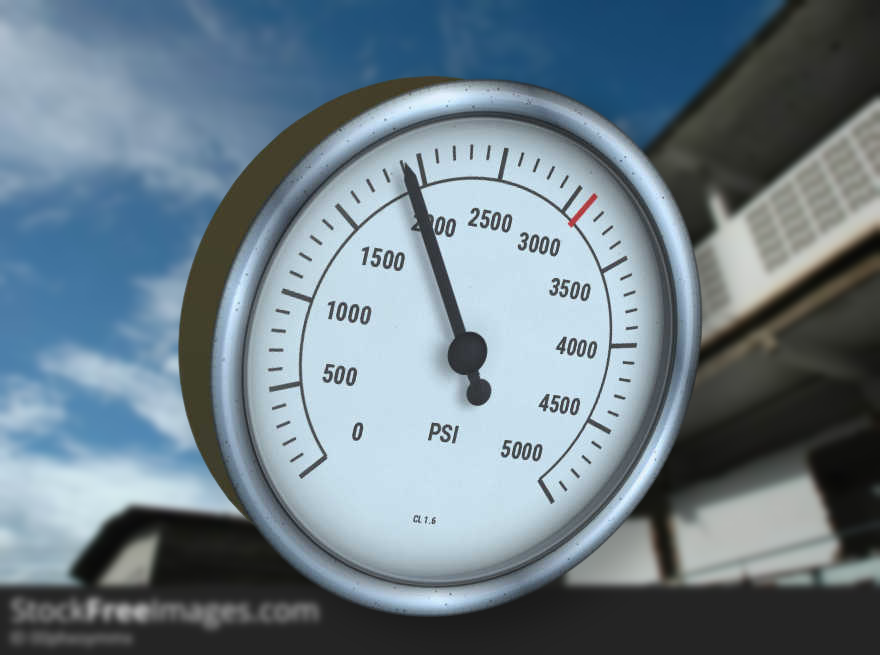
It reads {"value": 1900, "unit": "psi"}
